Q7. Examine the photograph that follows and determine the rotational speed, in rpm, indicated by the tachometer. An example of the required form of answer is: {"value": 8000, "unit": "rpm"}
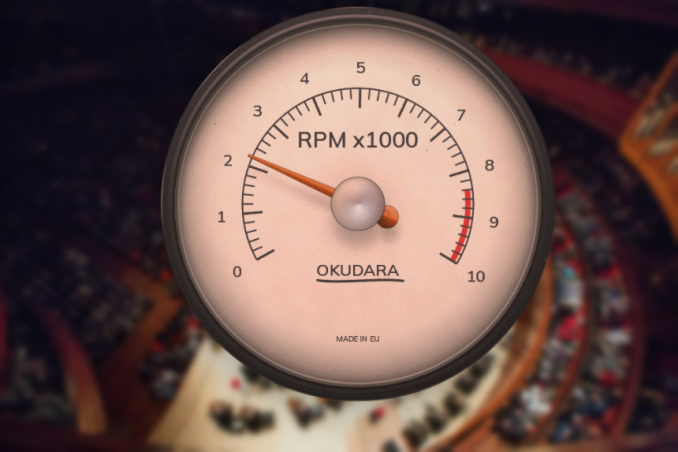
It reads {"value": 2200, "unit": "rpm"}
